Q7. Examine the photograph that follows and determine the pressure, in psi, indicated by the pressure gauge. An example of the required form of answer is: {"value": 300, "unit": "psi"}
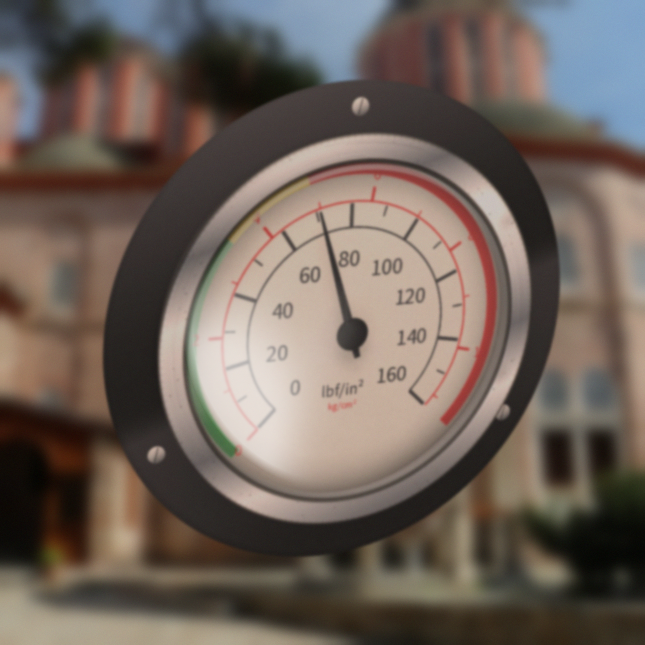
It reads {"value": 70, "unit": "psi"}
